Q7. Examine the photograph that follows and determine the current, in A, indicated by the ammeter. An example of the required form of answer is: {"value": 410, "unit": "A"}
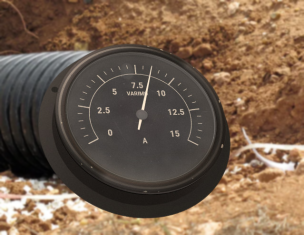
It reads {"value": 8.5, "unit": "A"}
